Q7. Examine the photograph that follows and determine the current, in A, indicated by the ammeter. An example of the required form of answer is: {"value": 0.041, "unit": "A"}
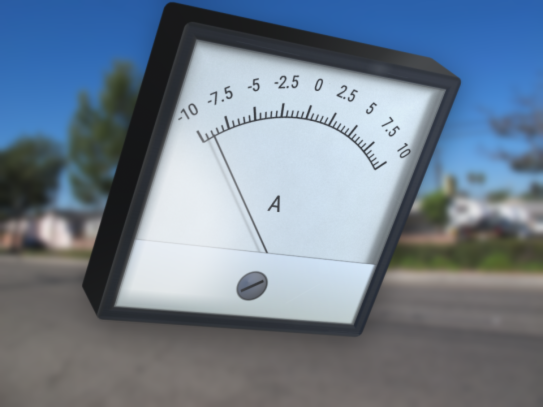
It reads {"value": -9, "unit": "A"}
